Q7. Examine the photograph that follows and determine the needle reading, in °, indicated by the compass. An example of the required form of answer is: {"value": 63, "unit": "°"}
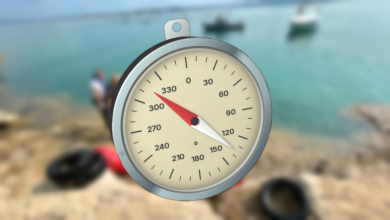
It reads {"value": 315, "unit": "°"}
